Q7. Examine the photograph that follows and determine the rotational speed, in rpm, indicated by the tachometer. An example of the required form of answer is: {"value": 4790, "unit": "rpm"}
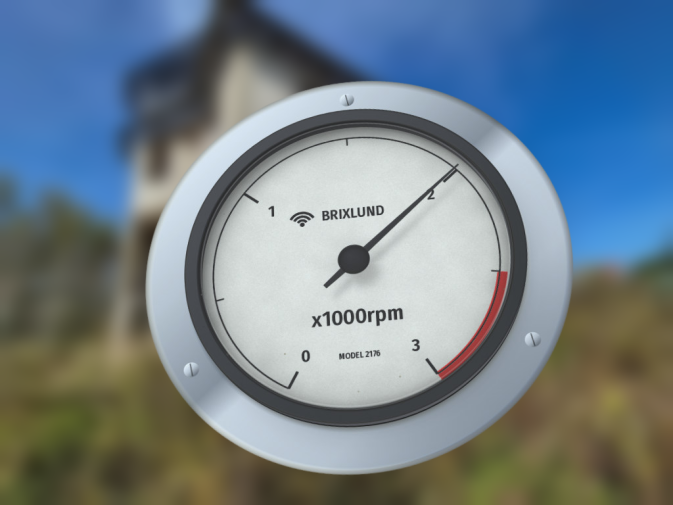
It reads {"value": 2000, "unit": "rpm"}
